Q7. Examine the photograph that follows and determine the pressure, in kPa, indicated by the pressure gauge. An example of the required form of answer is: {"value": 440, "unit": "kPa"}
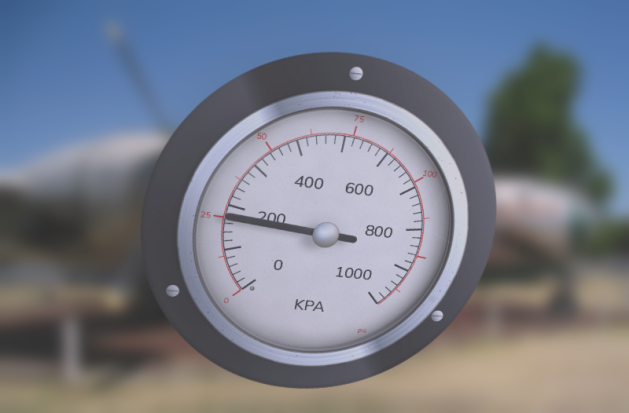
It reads {"value": 180, "unit": "kPa"}
